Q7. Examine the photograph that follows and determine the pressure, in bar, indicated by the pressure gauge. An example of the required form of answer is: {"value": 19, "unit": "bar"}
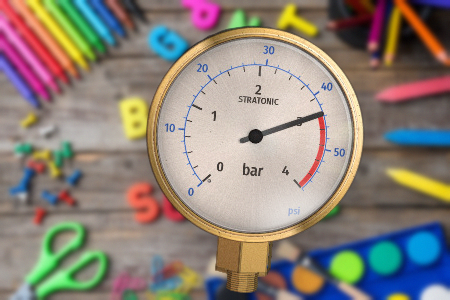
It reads {"value": 3, "unit": "bar"}
